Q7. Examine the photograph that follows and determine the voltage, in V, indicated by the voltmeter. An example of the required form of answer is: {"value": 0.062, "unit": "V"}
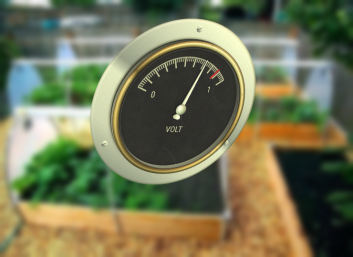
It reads {"value": 0.7, "unit": "V"}
